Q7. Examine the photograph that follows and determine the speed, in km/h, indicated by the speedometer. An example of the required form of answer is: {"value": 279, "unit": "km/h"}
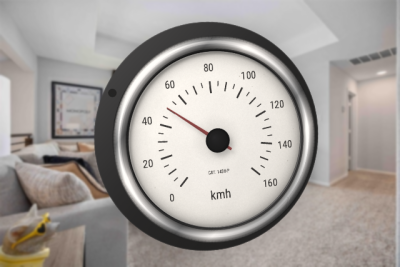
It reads {"value": 50, "unit": "km/h"}
